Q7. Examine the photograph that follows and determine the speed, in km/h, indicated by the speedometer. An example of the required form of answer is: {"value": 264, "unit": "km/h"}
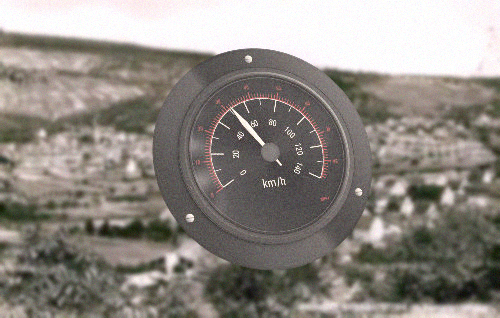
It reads {"value": 50, "unit": "km/h"}
